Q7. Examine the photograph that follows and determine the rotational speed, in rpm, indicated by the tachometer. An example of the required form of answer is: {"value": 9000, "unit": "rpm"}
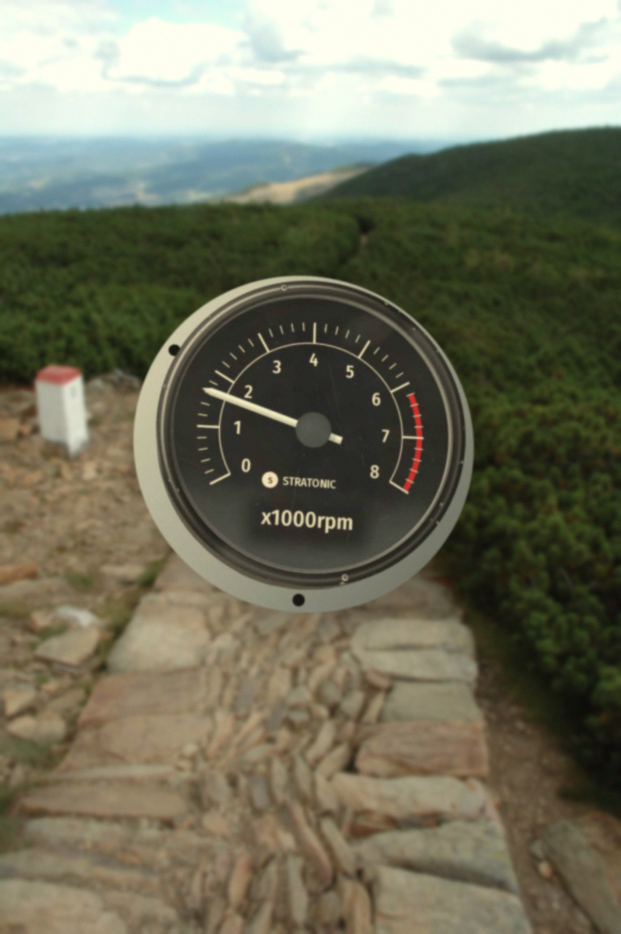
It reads {"value": 1600, "unit": "rpm"}
